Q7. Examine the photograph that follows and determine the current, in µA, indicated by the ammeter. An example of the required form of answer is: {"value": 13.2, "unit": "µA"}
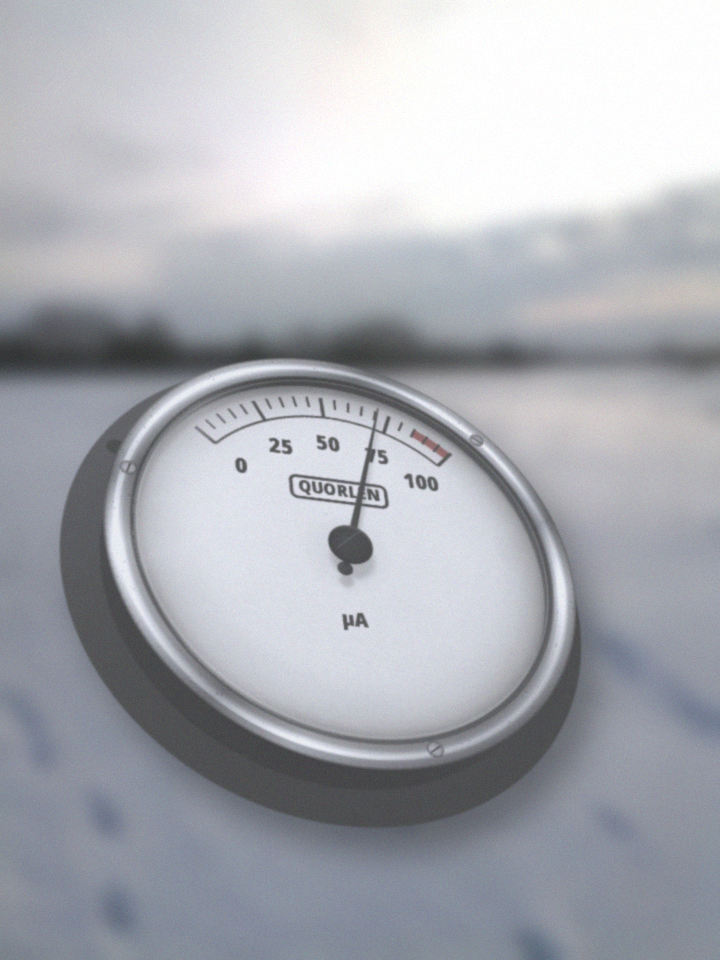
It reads {"value": 70, "unit": "µA"}
